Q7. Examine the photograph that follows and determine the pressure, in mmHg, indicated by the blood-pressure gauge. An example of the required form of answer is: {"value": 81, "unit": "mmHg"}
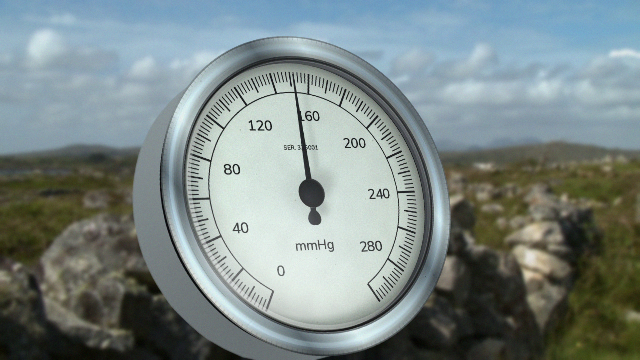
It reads {"value": 150, "unit": "mmHg"}
